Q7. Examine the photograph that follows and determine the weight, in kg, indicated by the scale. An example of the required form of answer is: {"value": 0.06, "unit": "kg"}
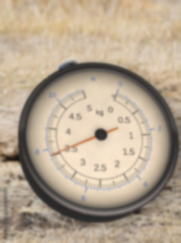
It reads {"value": 3.5, "unit": "kg"}
